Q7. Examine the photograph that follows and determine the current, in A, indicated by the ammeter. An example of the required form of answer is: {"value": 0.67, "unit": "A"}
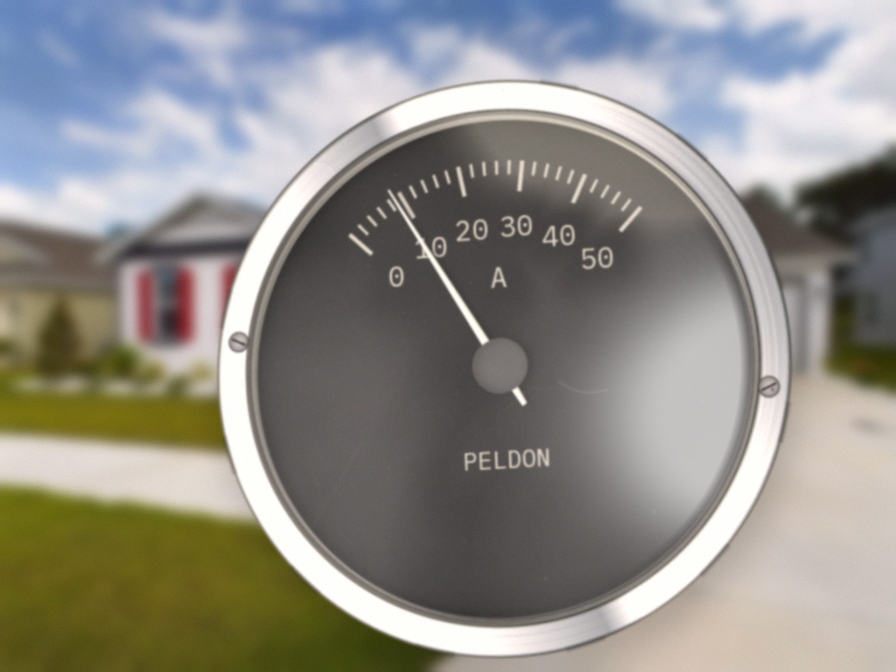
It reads {"value": 9, "unit": "A"}
